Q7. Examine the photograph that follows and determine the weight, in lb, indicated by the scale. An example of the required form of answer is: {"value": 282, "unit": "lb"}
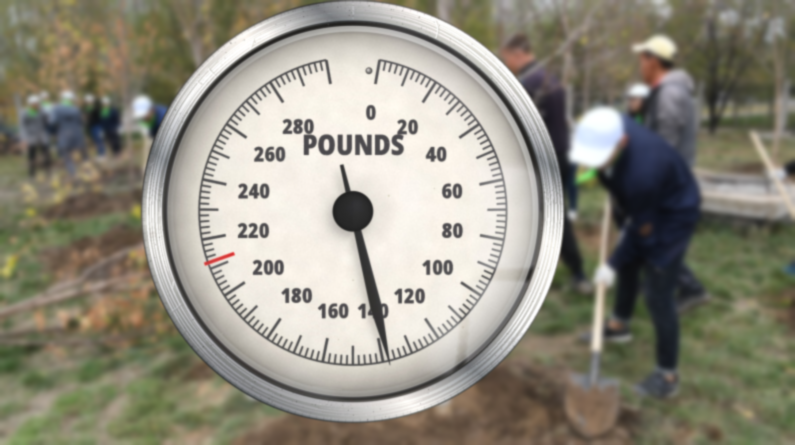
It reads {"value": 138, "unit": "lb"}
